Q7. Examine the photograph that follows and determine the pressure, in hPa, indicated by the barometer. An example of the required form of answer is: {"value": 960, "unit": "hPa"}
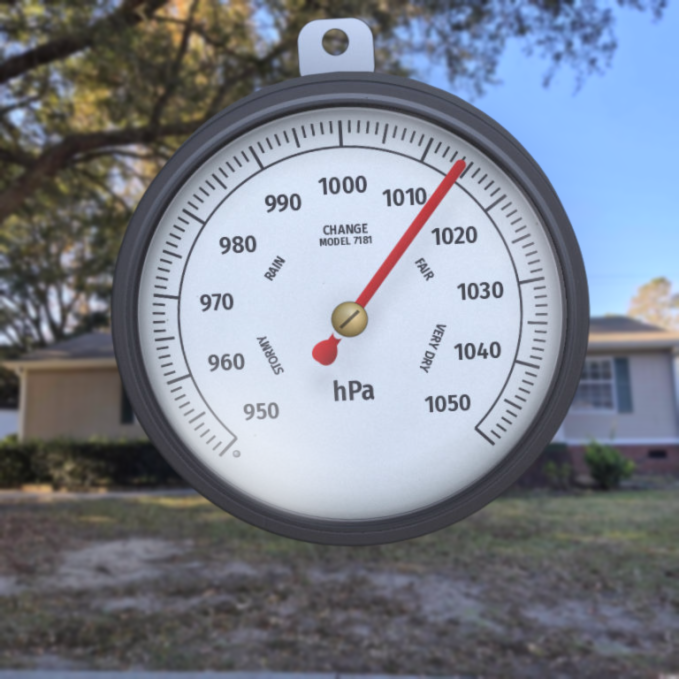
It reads {"value": 1014, "unit": "hPa"}
